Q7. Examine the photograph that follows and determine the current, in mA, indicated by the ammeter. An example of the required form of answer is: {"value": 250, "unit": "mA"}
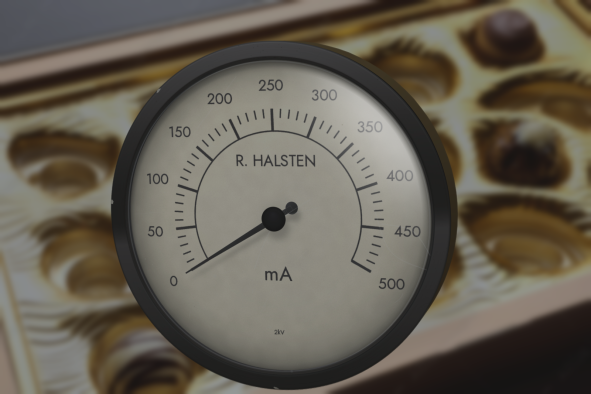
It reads {"value": 0, "unit": "mA"}
